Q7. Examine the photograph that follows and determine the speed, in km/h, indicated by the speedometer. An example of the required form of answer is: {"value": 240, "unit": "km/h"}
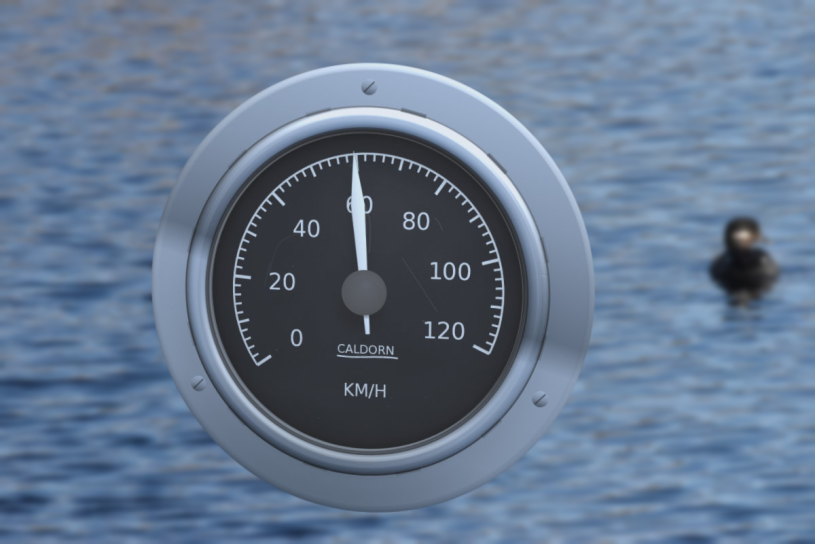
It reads {"value": 60, "unit": "km/h"}
